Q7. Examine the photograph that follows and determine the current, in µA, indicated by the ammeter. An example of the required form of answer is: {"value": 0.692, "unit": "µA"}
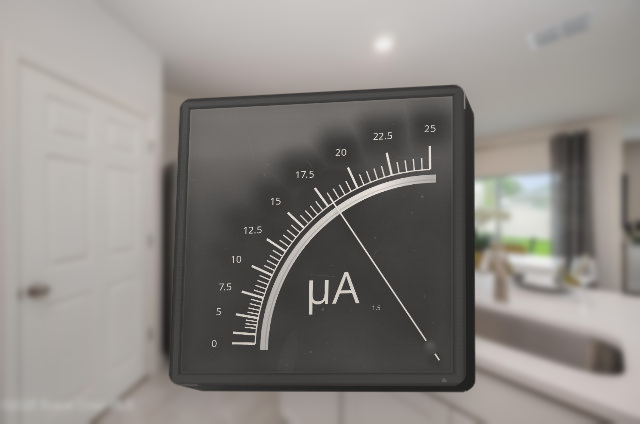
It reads {"value": 18, "unit": "µA"}
